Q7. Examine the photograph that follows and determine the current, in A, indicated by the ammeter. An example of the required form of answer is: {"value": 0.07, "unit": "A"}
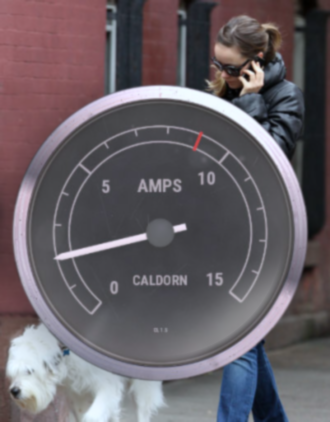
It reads {"value": 2, "unit": "A"}
